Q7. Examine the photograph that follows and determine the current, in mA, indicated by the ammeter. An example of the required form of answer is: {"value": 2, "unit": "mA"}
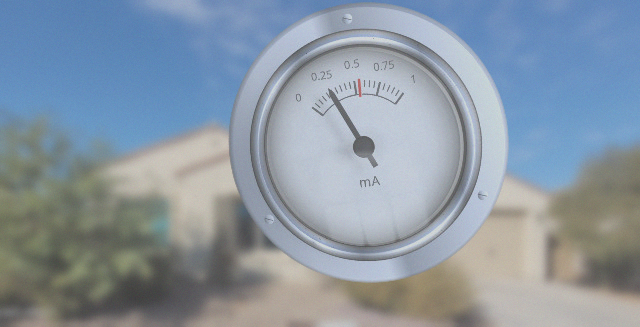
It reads {"value": 0.25, "unit": "mA"}
